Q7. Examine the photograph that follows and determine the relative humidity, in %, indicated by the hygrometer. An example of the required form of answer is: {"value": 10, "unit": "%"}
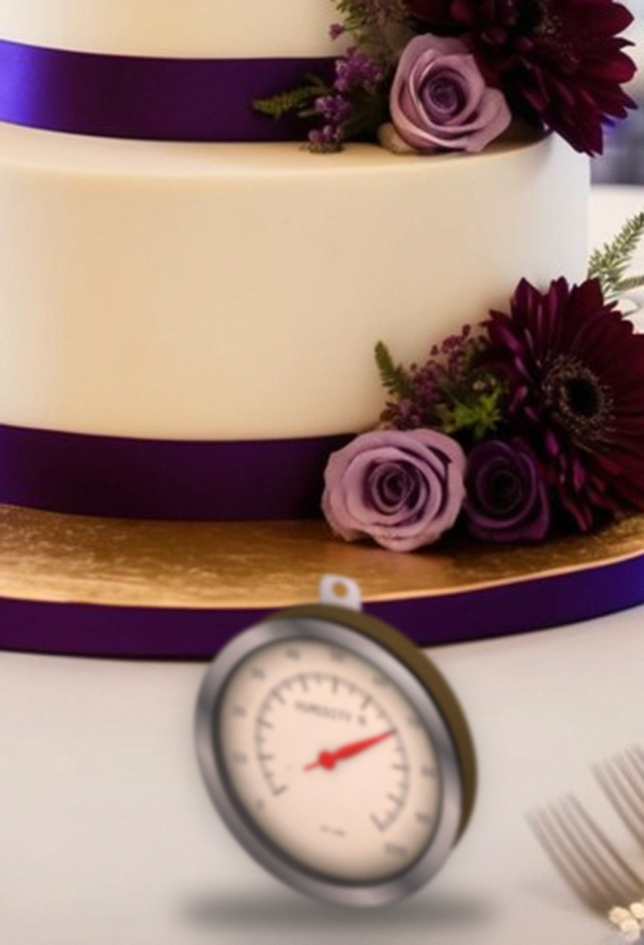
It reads {"value": 70, "unit": "%"}
